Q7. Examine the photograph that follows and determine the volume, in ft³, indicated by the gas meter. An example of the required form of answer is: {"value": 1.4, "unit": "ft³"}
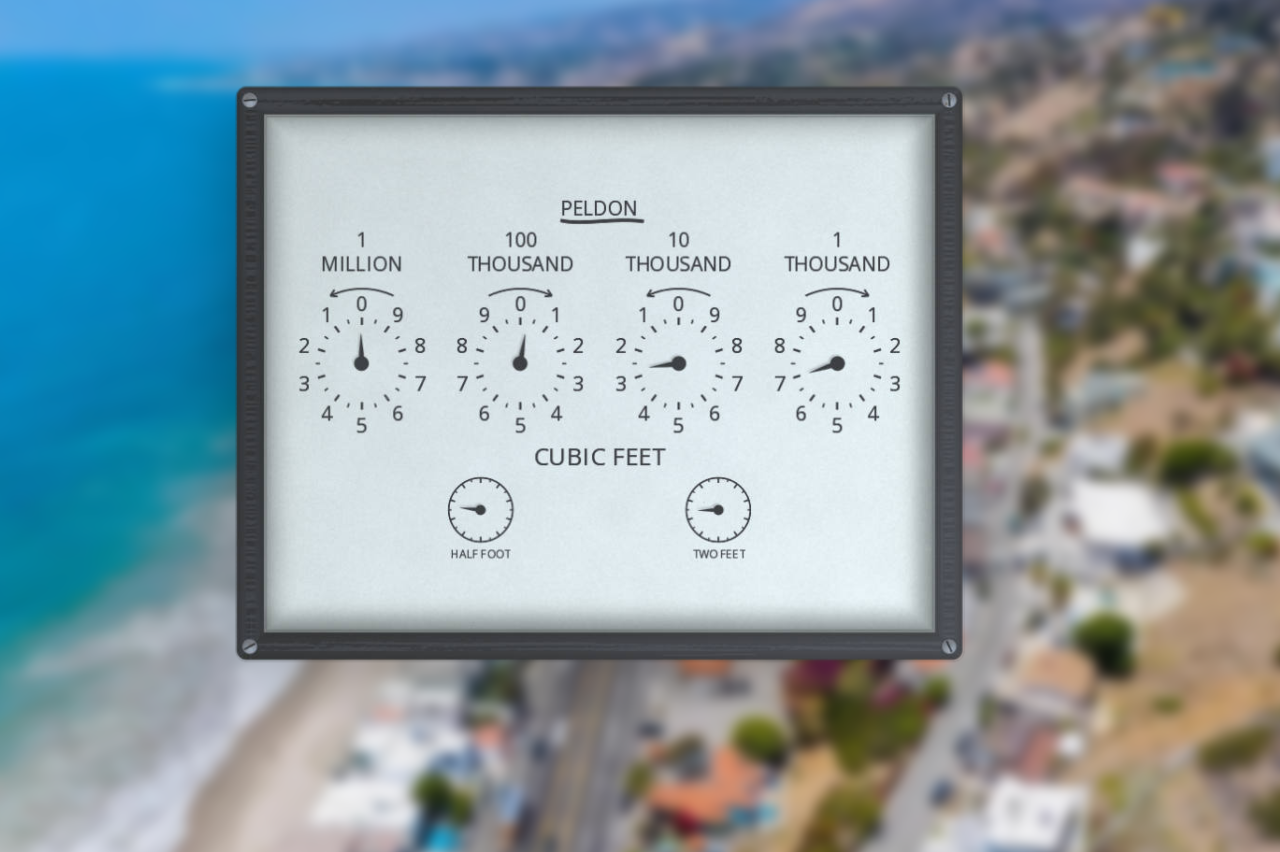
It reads {"value": 2700, "unit": "ft³"}
